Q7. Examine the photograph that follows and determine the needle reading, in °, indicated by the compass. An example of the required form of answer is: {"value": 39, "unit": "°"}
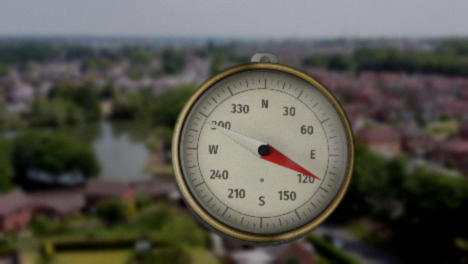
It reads {"value": 115, "unit": "°"}
